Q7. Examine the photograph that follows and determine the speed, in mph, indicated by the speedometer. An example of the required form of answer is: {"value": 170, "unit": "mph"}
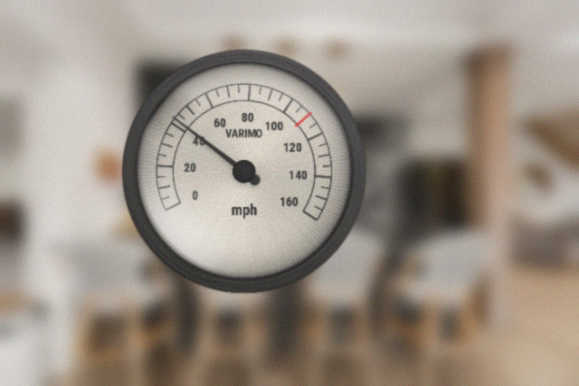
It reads {"value": 42.5, "unit": "mph"}
